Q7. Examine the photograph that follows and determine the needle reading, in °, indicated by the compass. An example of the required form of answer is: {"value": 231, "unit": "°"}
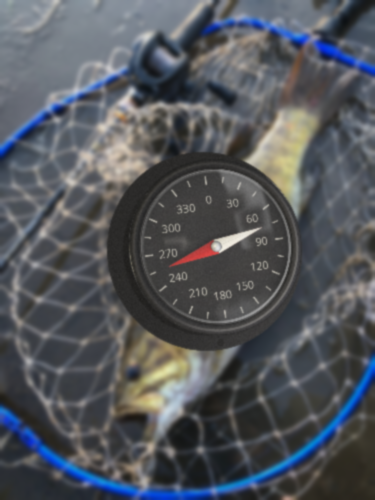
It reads {"value": 255, "unit": "°"}
